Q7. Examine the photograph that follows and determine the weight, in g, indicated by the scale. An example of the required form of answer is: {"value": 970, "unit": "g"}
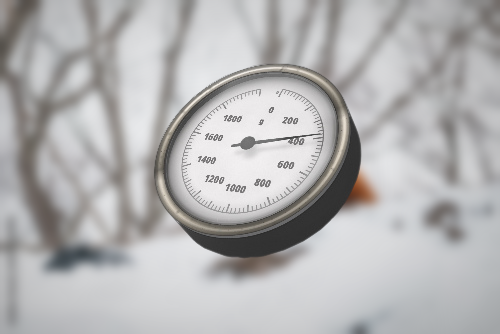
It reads {"value": 400, "unit": "g"}
